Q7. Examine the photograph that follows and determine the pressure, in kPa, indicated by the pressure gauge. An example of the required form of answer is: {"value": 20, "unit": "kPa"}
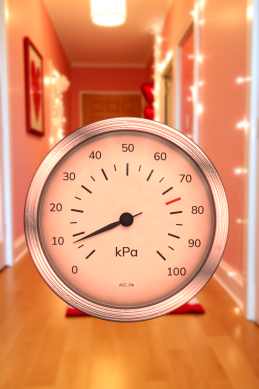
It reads {"value": 7.5, "unit": "kPa"}
